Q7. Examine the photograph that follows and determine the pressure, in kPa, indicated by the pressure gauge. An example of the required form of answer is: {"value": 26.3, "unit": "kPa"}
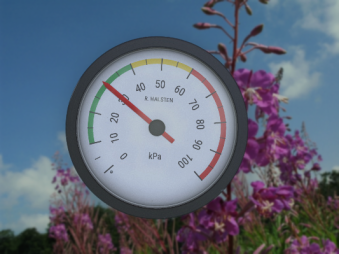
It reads {"value": 30, "unit": "kPa"}
